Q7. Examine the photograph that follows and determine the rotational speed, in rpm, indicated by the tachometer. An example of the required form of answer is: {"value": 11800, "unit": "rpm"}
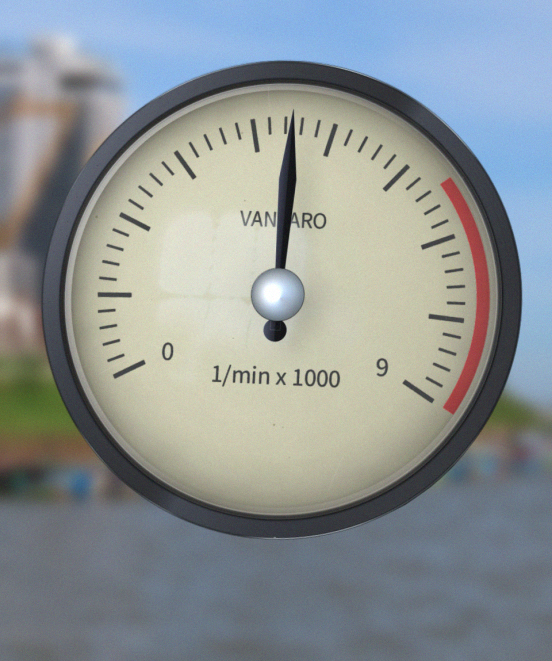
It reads {"value": 4500, "unit": "rpm"}
